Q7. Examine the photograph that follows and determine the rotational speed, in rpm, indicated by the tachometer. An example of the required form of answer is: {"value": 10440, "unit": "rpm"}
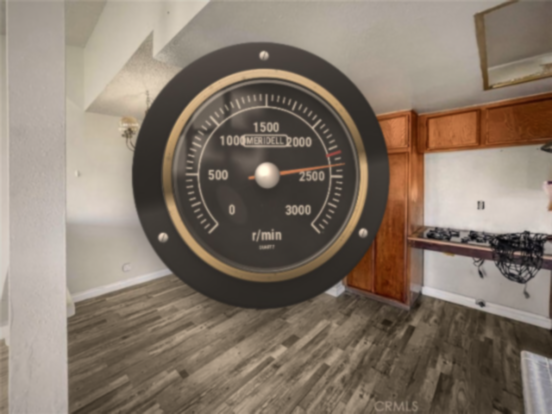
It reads {"value": 2400, "unit": "rpm"}
